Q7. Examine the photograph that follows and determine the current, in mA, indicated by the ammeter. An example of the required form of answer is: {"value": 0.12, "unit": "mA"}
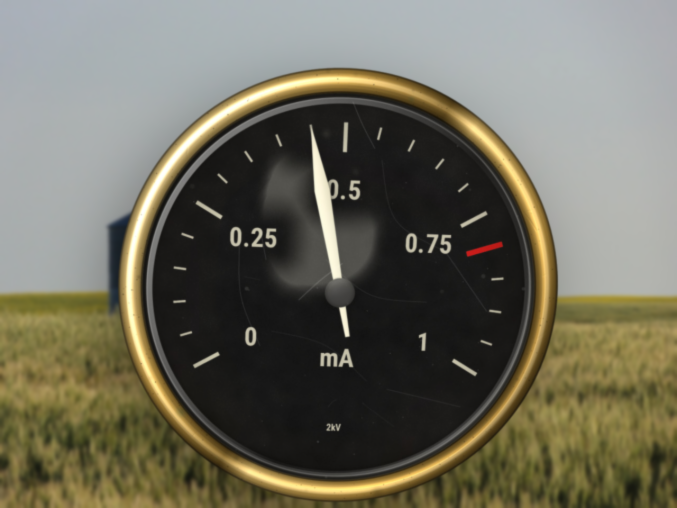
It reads {"value": 0.45, "unit": "mA"}
